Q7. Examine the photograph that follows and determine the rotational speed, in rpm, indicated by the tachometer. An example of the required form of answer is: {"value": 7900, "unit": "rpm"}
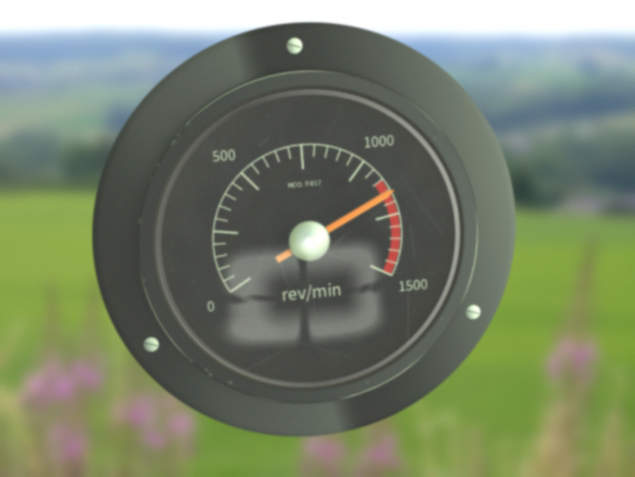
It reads {"value": 1150, "unit": "rpm"}
